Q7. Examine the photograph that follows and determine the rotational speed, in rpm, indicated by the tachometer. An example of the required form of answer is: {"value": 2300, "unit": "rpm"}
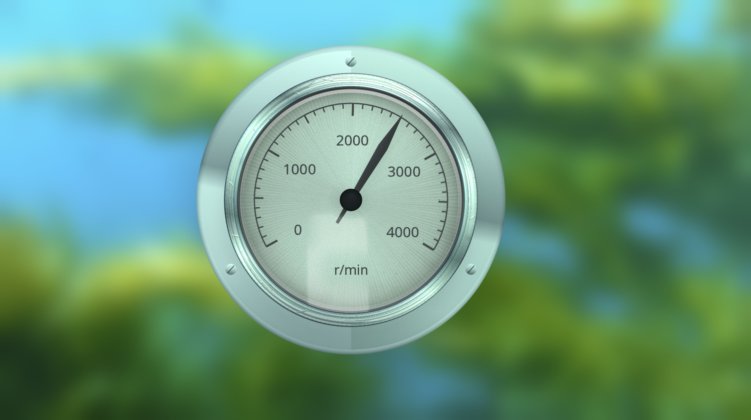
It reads {"value": 2500, "unit": "rpm"}
